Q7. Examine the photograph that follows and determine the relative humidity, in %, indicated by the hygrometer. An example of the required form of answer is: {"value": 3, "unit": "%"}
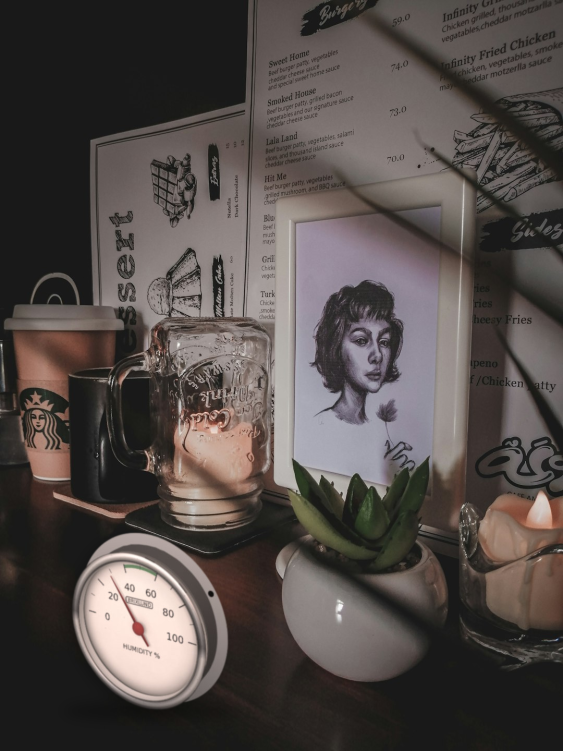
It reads {"value": 30, "unit": "%"}
